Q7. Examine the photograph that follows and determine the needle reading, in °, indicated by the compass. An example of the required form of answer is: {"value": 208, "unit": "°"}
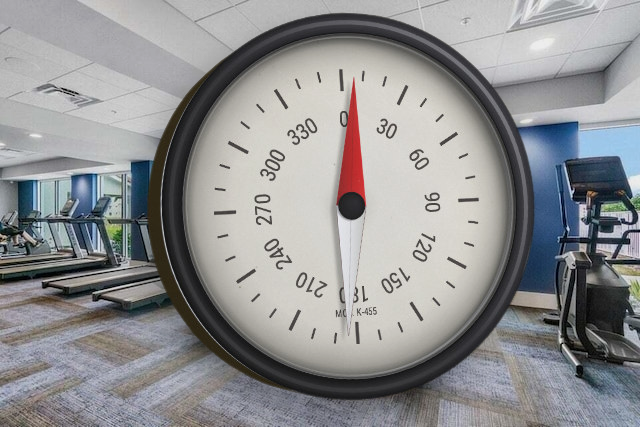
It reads {"value": 5, "unit": "°"}
